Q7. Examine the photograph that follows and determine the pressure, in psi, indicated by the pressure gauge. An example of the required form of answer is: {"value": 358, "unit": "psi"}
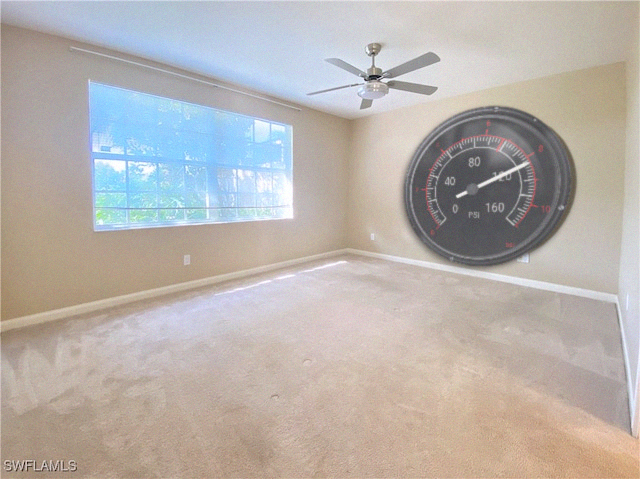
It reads {"value": 120, "unit": "psi"}
